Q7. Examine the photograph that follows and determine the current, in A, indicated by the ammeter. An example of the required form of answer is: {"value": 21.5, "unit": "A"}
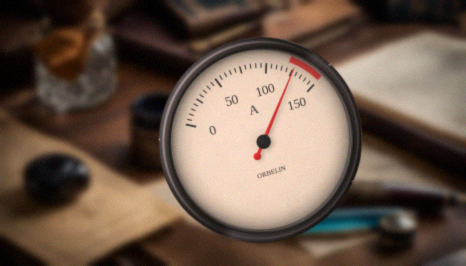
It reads {"value": 125, "unit": "A"}
